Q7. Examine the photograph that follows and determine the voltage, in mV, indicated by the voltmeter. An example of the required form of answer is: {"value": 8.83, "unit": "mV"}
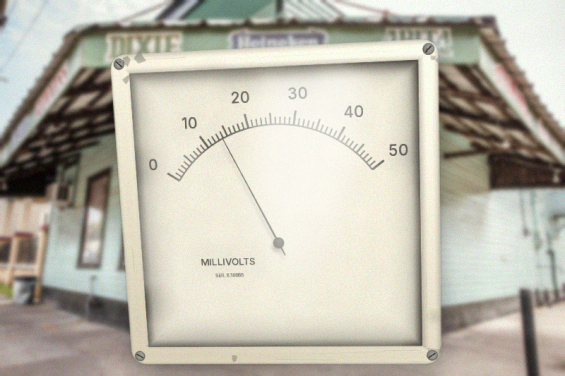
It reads {"value": 14, "unit": "mV"}
